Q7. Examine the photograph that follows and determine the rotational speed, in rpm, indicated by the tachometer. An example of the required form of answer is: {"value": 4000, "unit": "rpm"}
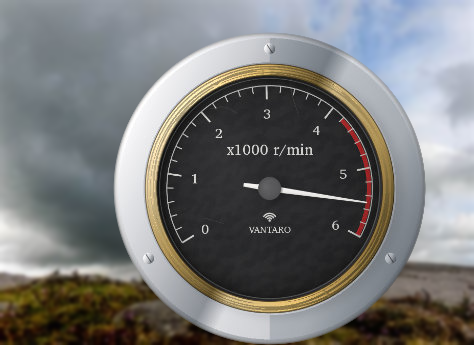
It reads {"value": 5500, "unit": "rpm"}
